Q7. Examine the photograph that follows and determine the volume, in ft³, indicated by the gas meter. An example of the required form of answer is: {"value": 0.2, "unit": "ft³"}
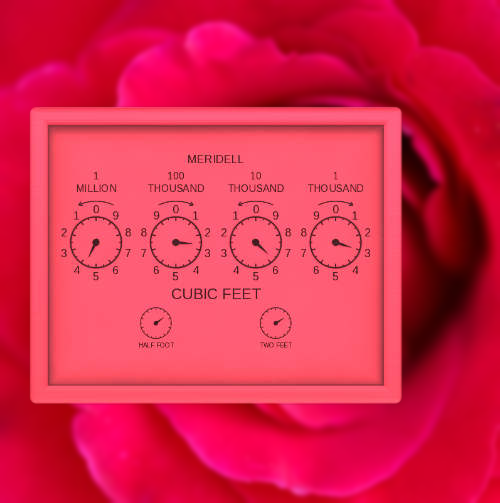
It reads {"value": 426300, "unit": "ft³"}
